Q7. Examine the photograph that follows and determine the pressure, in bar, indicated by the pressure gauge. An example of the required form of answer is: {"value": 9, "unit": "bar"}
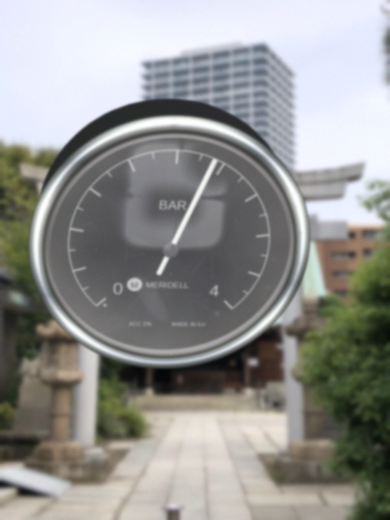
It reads {"value": 2.3, "unit": "bar"}
